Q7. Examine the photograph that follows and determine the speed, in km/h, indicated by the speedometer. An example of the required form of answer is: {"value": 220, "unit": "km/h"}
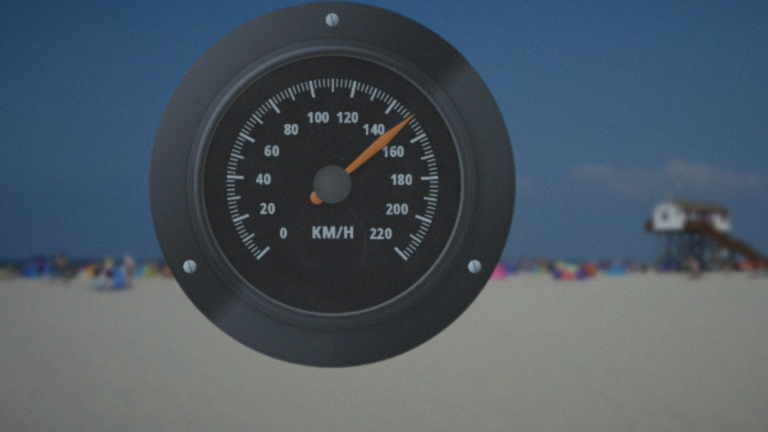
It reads {"value": 150, "unit": "km/h"}
